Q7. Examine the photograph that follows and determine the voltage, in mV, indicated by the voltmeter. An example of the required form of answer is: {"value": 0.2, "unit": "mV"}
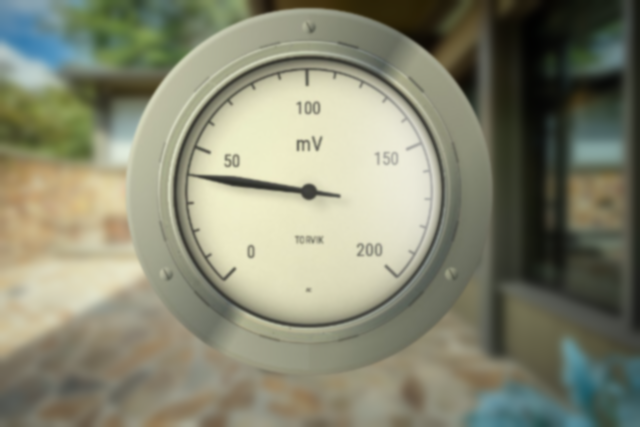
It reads {"value": 40, "unit": "mV"}
